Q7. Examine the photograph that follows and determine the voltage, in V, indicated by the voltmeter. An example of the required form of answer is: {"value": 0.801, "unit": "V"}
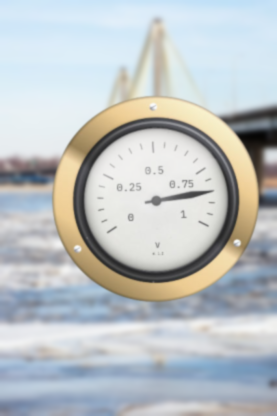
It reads {"value": 0.85, "unit": "V"}
